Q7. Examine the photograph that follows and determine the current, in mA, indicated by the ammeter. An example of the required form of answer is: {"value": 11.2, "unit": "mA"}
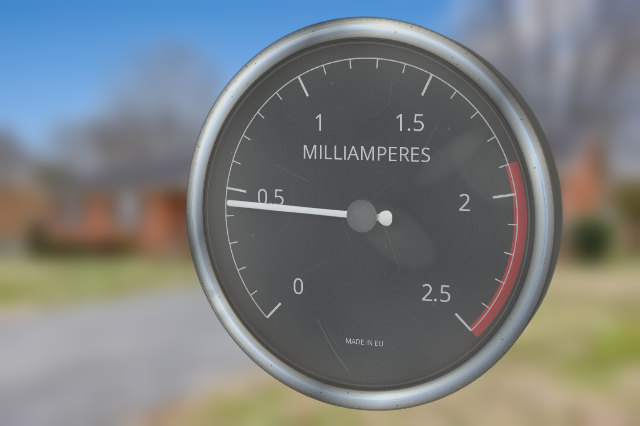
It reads {"value": 0.45, "unit": "mA"}
